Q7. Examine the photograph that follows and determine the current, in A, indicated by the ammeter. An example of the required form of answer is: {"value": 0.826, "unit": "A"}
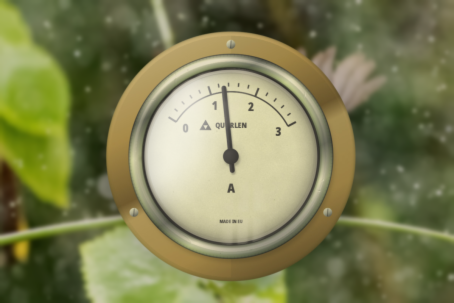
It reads {"value": 1.3, "unit": "A"}
